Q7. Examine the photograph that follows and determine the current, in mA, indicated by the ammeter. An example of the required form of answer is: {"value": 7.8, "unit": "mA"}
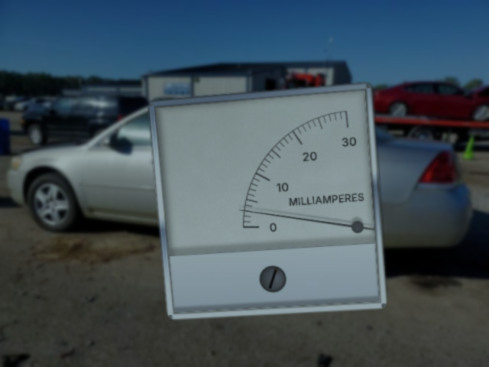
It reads {"value": 3, "unit": "mA"}
